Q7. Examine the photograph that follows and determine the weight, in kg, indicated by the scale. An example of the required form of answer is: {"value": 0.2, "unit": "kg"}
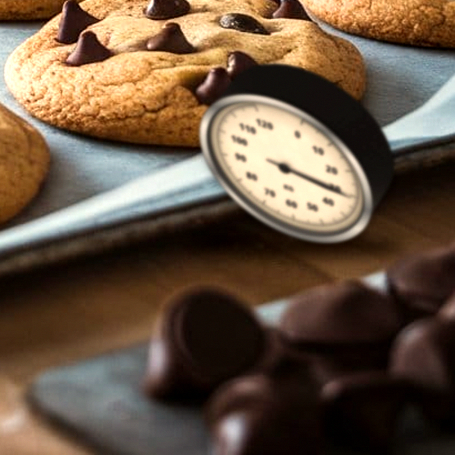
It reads {"value": 30, "unit": "kg"}
